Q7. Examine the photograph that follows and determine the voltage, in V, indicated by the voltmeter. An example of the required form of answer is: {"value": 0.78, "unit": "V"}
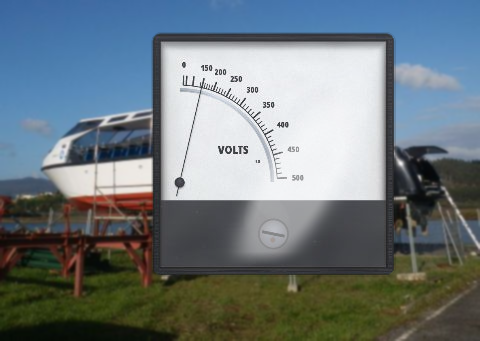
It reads {"value": 150, "unit": "V"}
